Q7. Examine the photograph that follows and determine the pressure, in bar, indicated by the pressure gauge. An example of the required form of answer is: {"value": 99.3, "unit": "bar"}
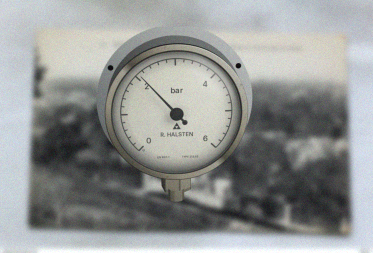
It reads {"value": 2.1, "unit": "bar"}
